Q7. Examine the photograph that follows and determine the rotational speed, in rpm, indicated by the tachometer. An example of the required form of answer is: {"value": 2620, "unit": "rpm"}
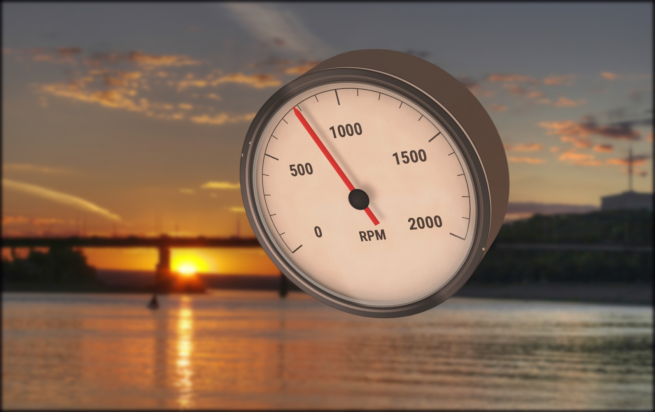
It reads {"value": 800, "unit": "rpm"}
